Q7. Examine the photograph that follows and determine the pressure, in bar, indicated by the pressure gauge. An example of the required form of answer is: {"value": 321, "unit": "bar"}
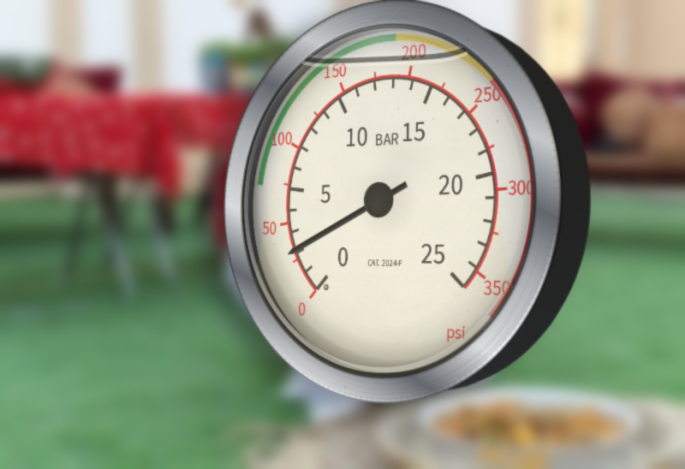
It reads {"value": 2, "unit": "bar"}
